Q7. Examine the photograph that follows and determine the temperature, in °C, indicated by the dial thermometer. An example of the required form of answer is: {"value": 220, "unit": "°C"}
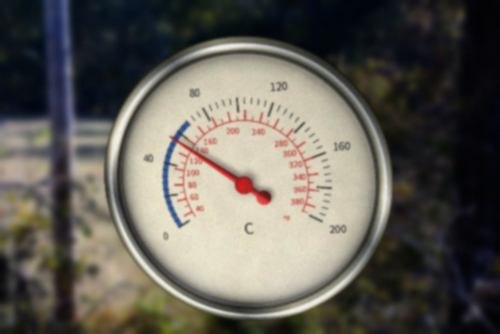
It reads {"value": 56, "unit": "°C"}
